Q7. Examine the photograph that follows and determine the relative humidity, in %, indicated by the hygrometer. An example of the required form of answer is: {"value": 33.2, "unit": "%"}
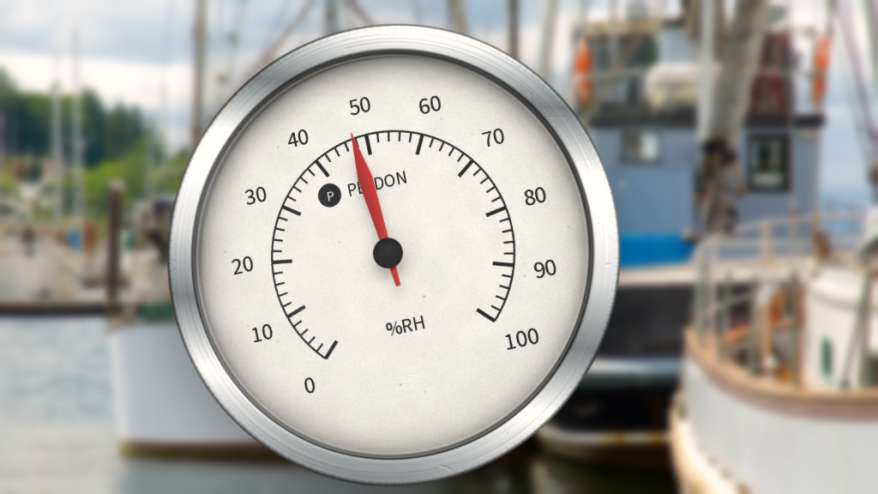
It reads {"value": 48, "unit": "%"}
